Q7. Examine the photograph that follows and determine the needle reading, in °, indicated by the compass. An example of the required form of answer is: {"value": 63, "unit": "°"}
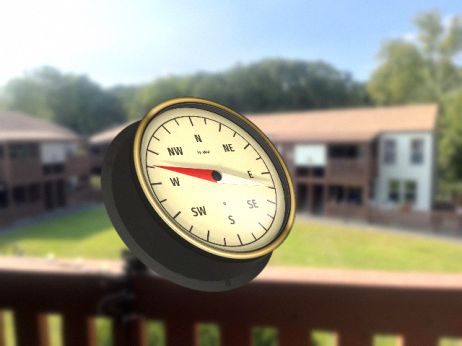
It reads {"value": 285, "unit": "°"}
